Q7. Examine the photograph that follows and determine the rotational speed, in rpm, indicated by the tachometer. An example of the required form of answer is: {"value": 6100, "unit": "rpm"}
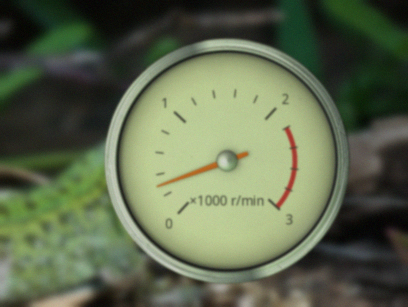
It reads {"value": 300, "unit": "rpm"}
